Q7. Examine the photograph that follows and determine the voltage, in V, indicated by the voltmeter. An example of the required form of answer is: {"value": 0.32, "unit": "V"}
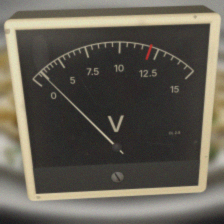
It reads {"value": 2.5, "unit": "V"}
